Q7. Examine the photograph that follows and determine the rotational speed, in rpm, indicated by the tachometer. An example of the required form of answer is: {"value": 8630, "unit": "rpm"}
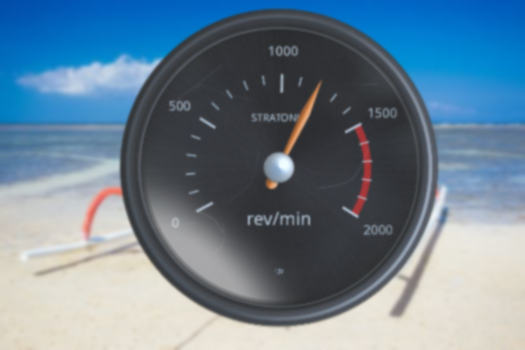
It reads {"value": 1200, "unit": "rpm"}
